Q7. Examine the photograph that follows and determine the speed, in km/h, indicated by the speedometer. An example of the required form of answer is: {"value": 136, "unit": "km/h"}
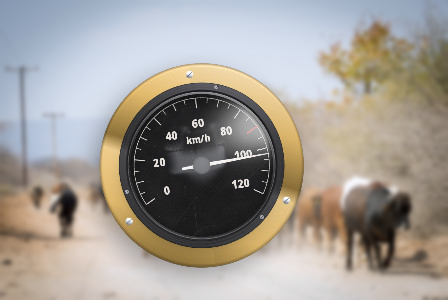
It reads {"value": 102.5, "unit": "km/h"}
